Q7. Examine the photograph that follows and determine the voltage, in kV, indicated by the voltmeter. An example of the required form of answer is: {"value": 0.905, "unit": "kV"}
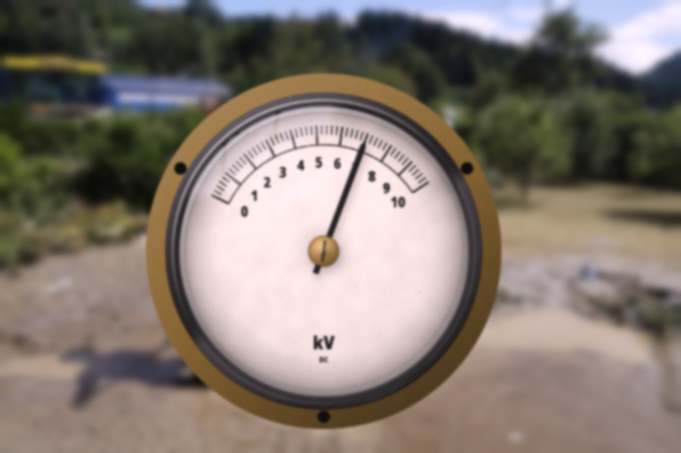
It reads {"value": 7, "unit": "kV"}
